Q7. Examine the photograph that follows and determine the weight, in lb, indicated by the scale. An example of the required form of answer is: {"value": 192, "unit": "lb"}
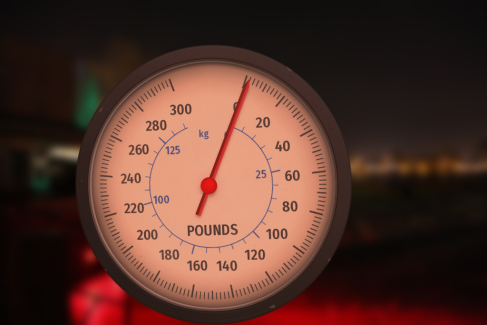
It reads {"value": 2, "unit": "lb"}
